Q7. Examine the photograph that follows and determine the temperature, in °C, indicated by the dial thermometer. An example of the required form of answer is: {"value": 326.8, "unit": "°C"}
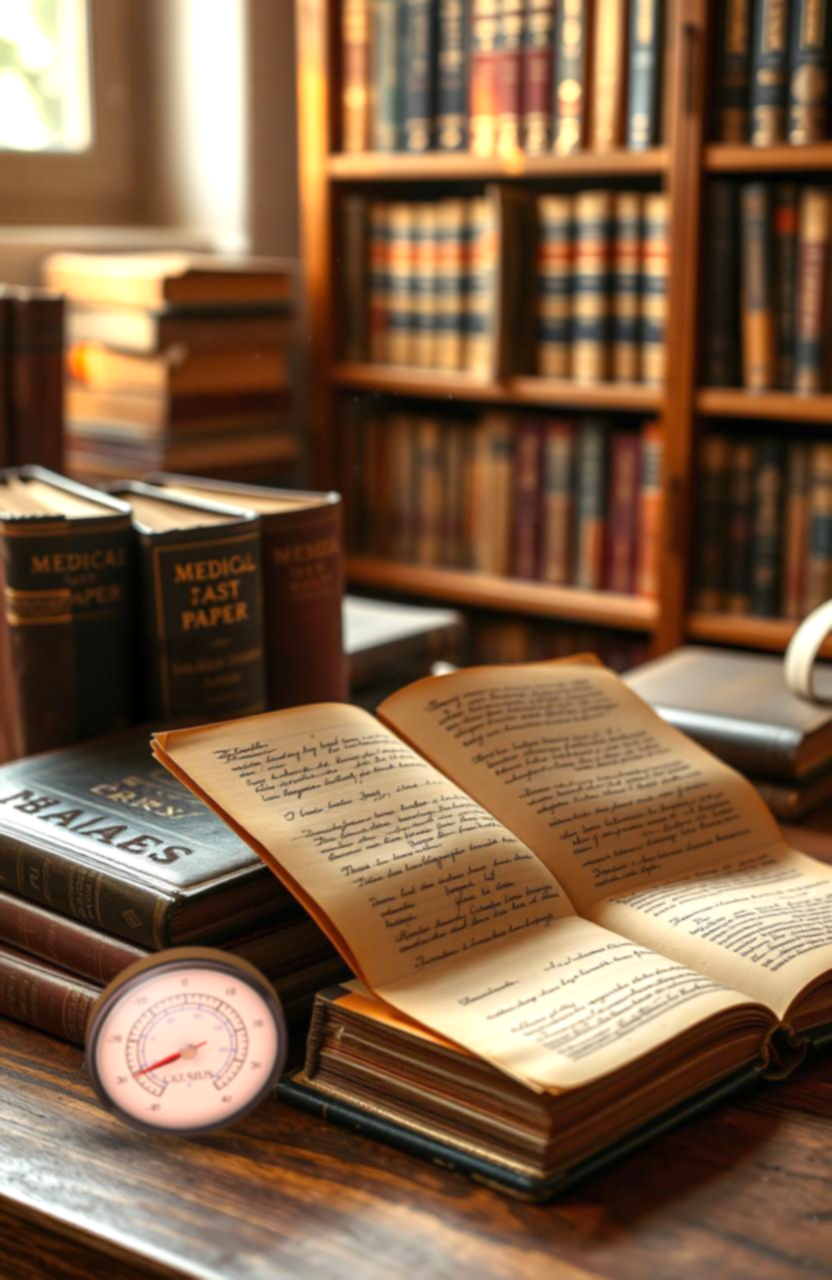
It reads {"value": -30, "unit": "°C"}
